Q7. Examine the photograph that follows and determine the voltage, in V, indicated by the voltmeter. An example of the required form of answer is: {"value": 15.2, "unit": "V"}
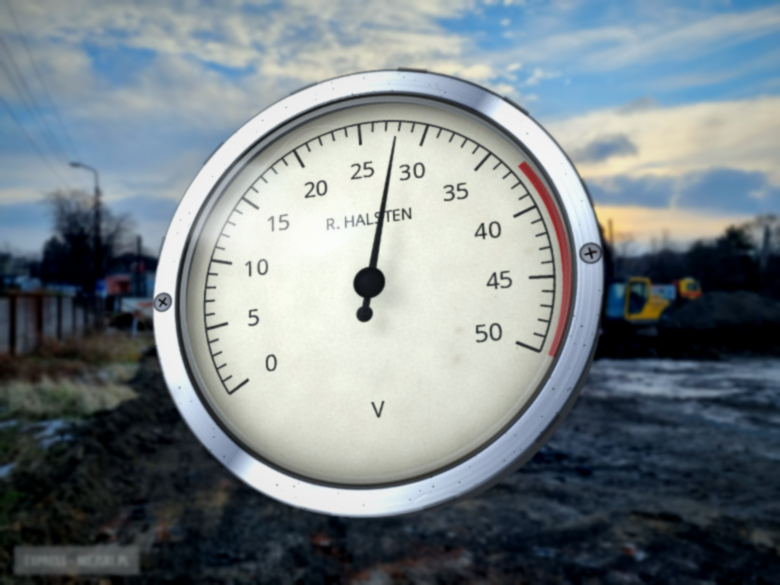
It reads {"value": 28, "unit": "V"}
